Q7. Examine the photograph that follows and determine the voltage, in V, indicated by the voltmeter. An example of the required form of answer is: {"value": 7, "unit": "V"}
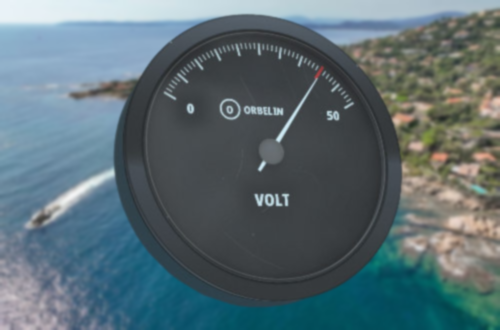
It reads {"value": 40, "unit": "V"}
